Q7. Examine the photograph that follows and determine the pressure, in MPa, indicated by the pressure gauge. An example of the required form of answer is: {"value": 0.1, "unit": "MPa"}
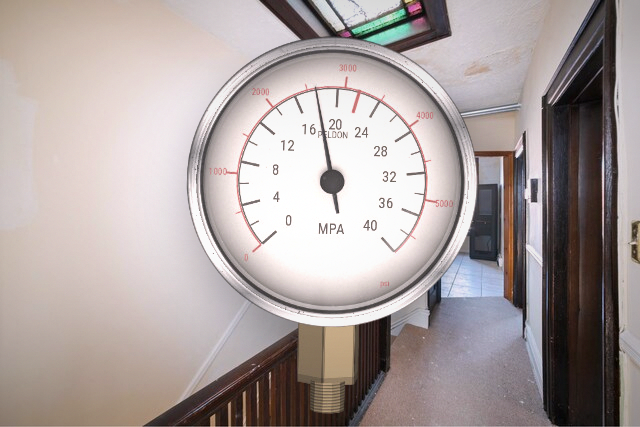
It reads {"value": 18, "unit": "MPa"}
